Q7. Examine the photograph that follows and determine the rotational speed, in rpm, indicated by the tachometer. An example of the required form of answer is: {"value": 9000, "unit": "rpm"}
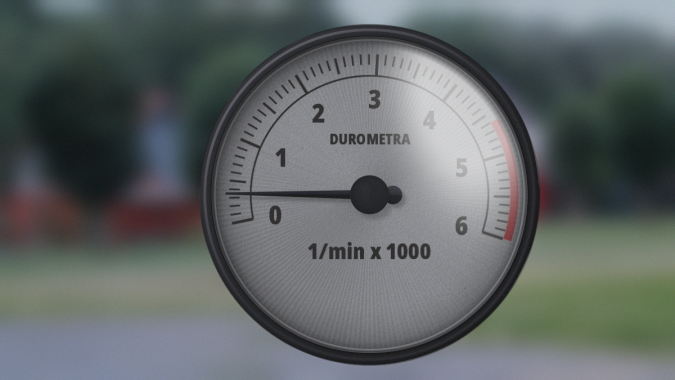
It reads {"value": 350, "unit": "rpm"}
